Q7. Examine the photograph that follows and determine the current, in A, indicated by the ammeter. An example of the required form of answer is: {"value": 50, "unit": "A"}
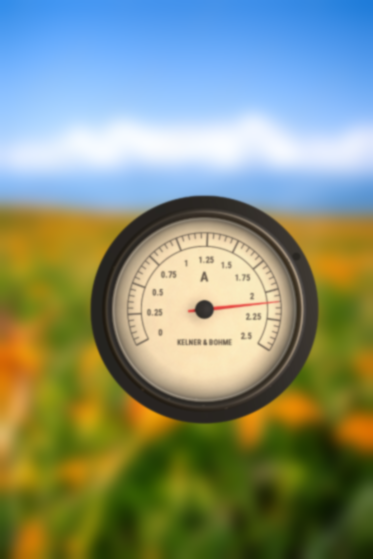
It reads {"value": 2.1, "unit": "A"}
